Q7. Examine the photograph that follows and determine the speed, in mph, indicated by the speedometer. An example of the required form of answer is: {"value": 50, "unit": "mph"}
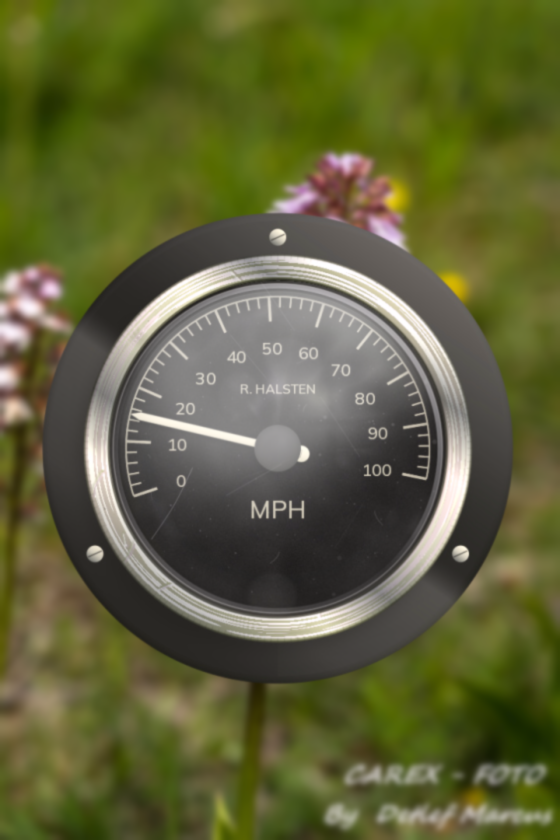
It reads {"value": 15, "unit": "mph"}
